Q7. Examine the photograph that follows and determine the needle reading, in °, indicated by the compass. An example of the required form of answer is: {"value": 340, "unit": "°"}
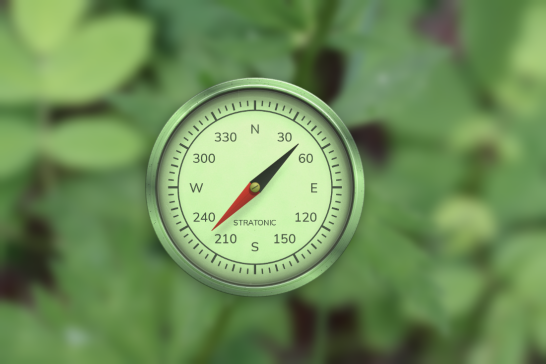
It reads {"value": 225, "unit": "°"}
